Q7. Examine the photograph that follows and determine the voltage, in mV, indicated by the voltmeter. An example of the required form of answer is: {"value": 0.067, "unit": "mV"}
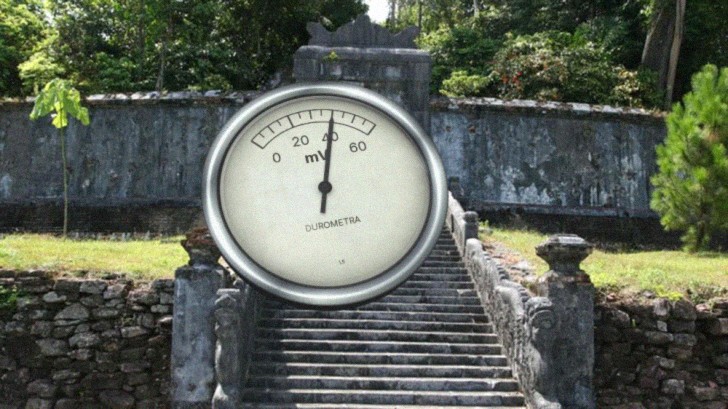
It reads {"value": 40, "unit": "mV"}
